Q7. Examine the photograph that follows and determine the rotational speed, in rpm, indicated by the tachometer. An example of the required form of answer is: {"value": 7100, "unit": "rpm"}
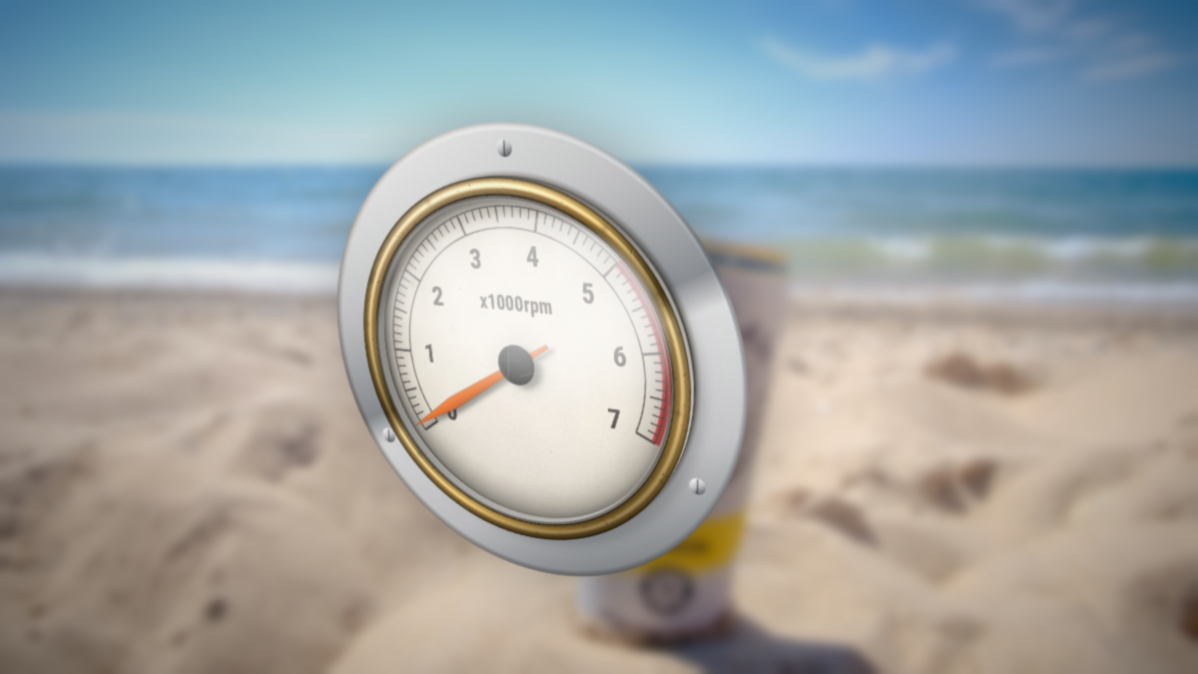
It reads {"value": 100, "unit": "rpm"}
